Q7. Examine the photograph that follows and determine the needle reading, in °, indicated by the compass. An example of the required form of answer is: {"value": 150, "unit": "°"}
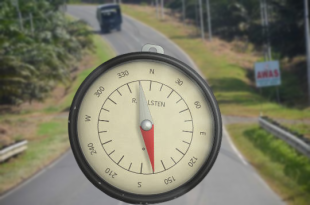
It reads {"value": 165, "unit": "°"}
